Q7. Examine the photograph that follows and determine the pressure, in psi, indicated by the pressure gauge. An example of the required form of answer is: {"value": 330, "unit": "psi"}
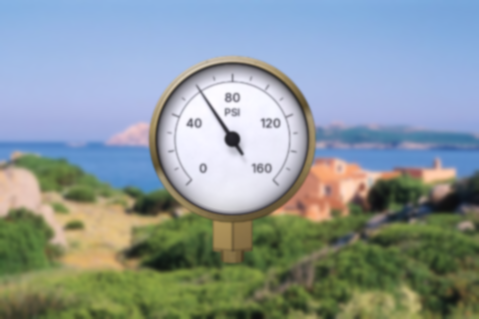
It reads {"value": 60, "unit": "psi"}
